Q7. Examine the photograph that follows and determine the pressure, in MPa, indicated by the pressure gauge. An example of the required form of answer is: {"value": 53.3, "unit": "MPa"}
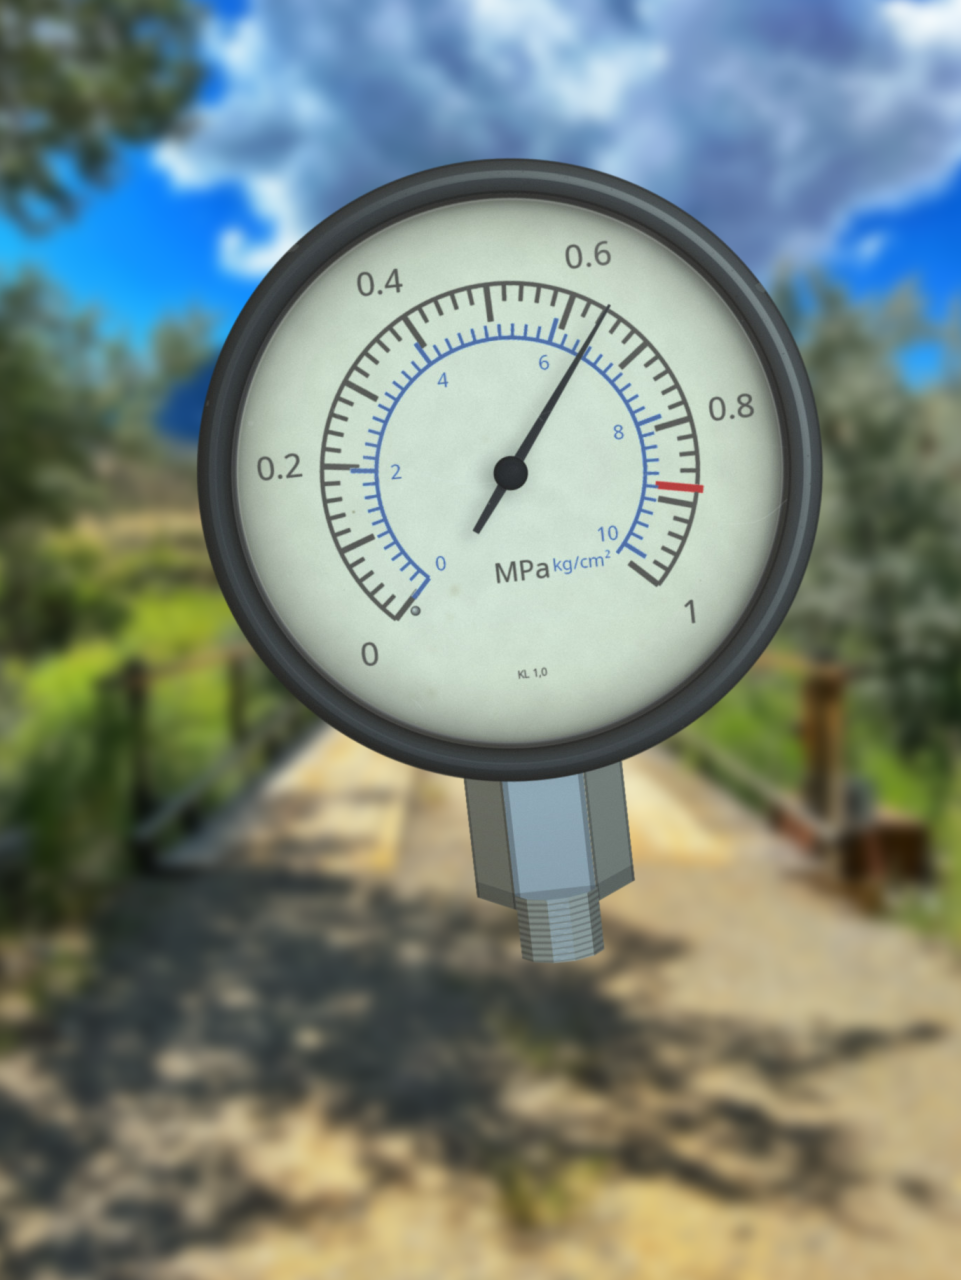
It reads {"value": 0.64, "unit": "MPa"}
